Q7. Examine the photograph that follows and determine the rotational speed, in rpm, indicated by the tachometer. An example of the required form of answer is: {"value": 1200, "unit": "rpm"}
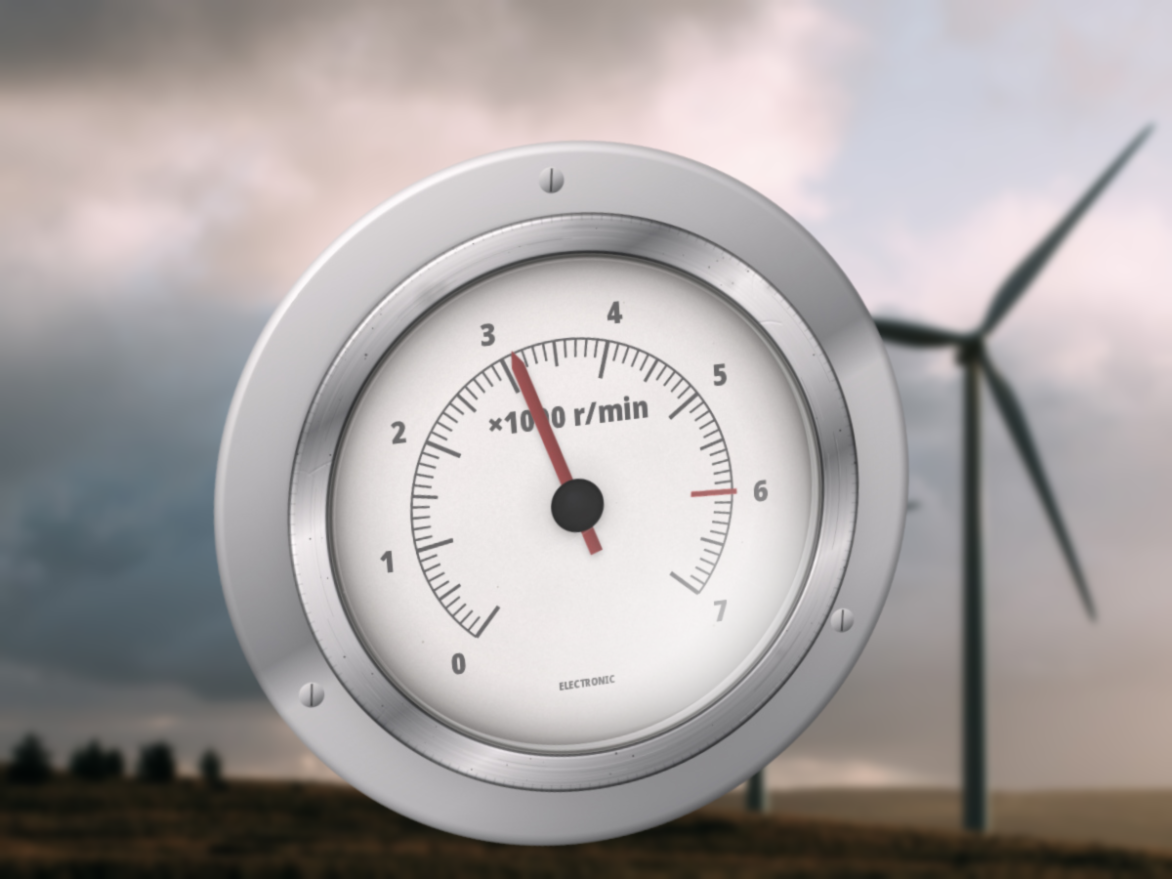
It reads {"value": 3100, "unit": "rpm"}
